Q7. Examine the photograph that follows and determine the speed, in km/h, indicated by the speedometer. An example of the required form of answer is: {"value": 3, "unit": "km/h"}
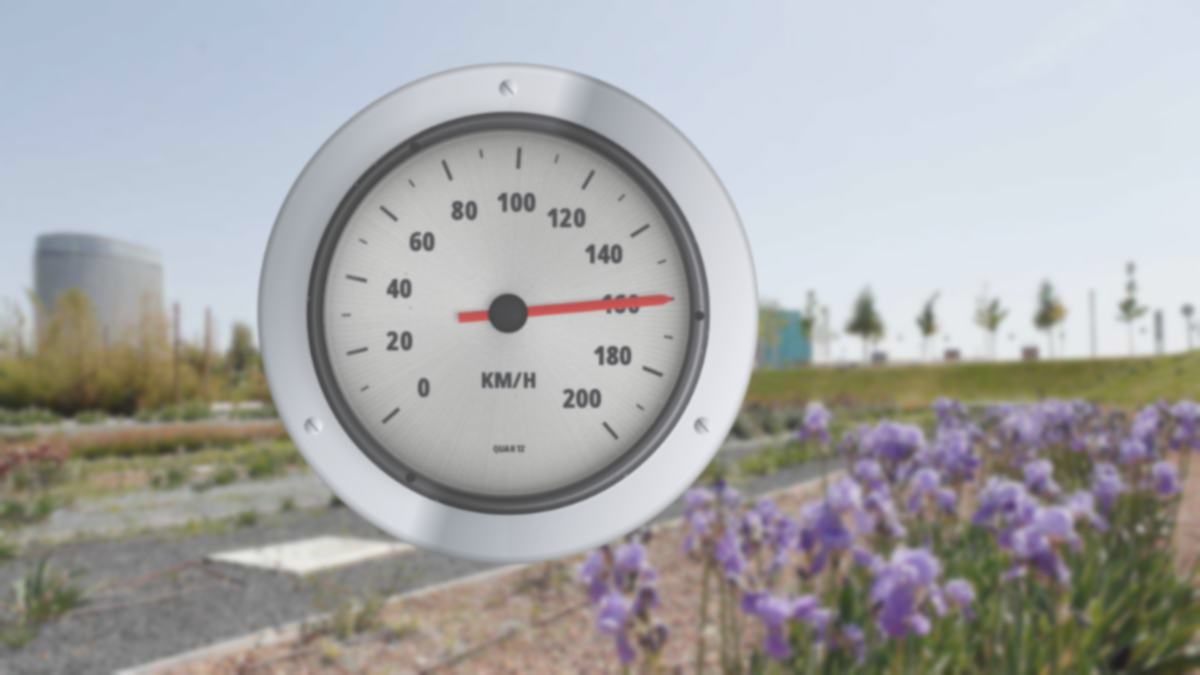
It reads {"value": 160, "unit": "km/h"}
